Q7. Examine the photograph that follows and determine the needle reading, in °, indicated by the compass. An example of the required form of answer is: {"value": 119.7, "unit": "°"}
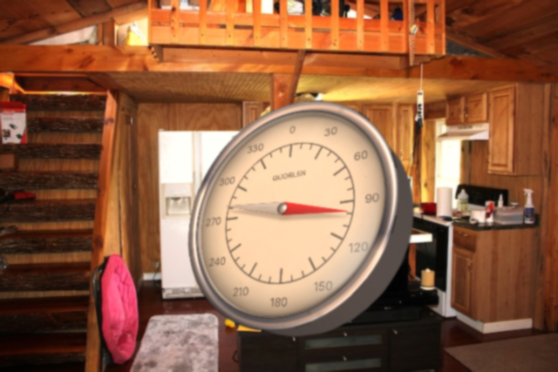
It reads {"value": 100, "unit": "°"}
